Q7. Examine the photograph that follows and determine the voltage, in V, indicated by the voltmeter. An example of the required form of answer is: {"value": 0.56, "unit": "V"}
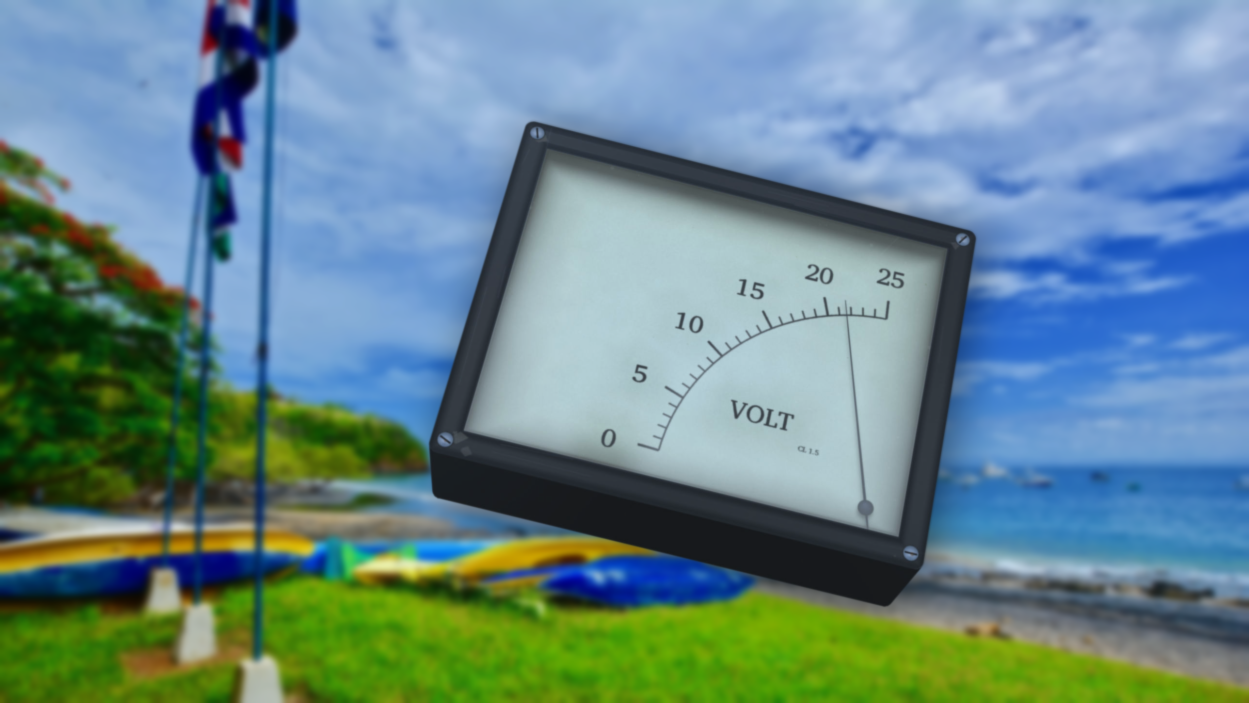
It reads {"value": 21.5, "unit": "V"}
